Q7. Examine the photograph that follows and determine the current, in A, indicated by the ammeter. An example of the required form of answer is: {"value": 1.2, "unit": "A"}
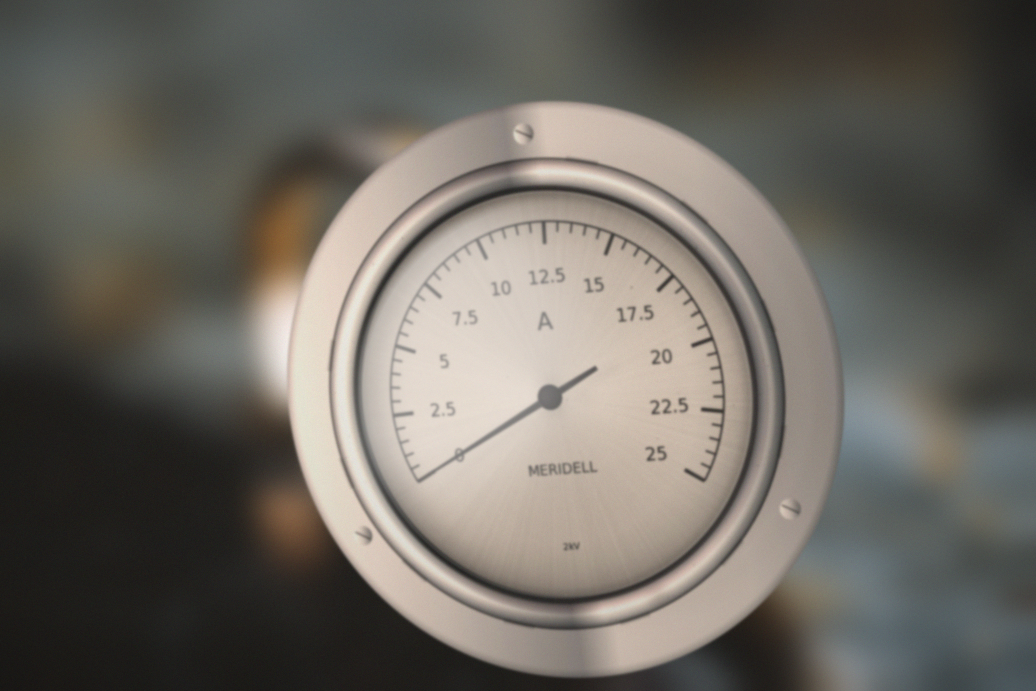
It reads {"value": 0, "unit": "A"}
